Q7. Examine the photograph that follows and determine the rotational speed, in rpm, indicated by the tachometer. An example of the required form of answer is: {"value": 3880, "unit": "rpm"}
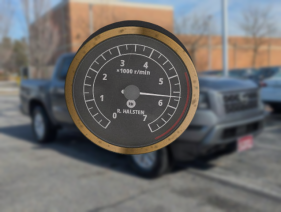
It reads {"value": 5625, "unit": "rpm"}
